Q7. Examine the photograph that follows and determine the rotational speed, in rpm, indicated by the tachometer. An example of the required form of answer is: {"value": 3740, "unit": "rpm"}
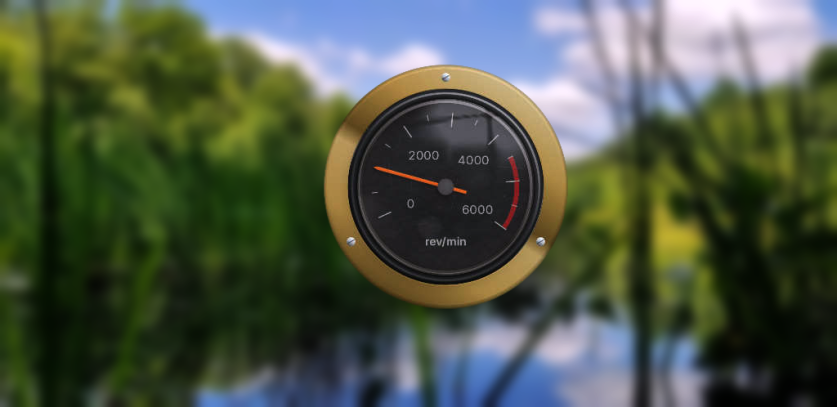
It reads {"value": 1000, "unit": "rpm"}
